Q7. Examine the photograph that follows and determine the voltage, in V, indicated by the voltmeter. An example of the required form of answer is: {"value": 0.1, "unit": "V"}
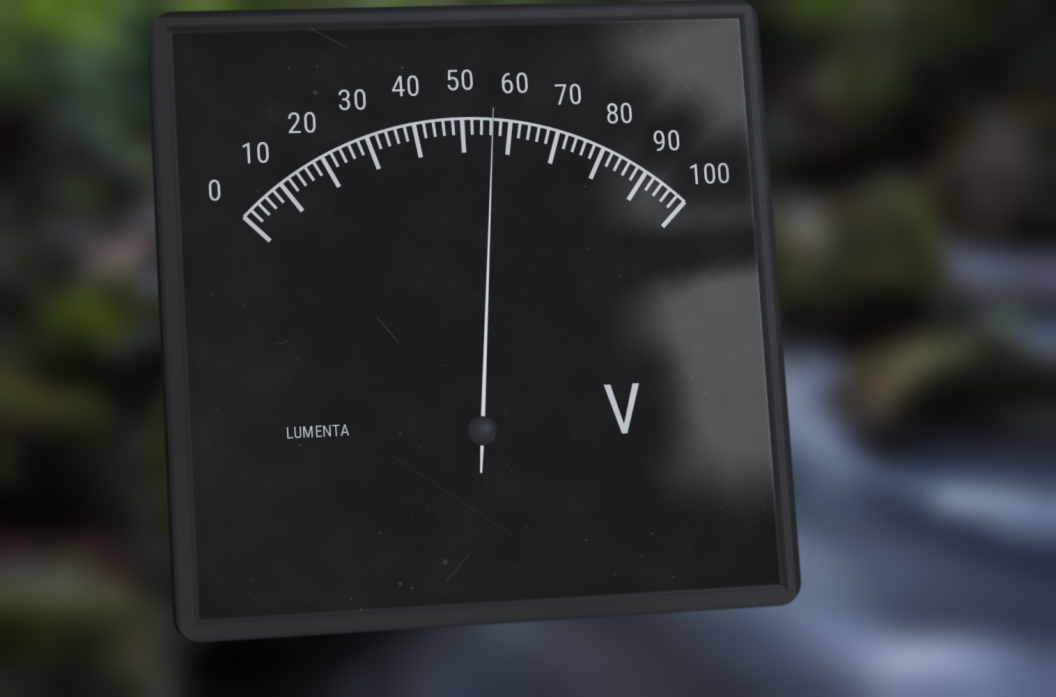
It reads {"value": 56, "unit": "V"}
